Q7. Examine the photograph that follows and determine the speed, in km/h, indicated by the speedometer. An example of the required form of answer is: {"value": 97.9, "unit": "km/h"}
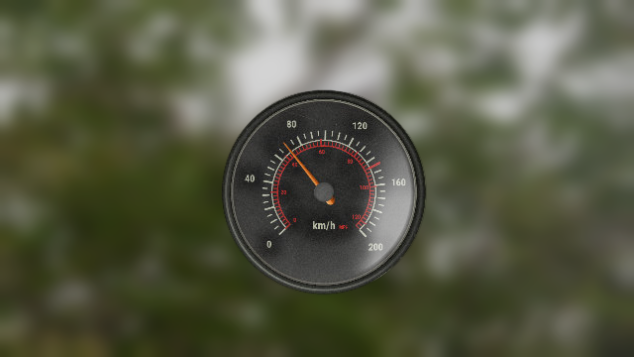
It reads {"value": 70, "unit": "km/h"}
